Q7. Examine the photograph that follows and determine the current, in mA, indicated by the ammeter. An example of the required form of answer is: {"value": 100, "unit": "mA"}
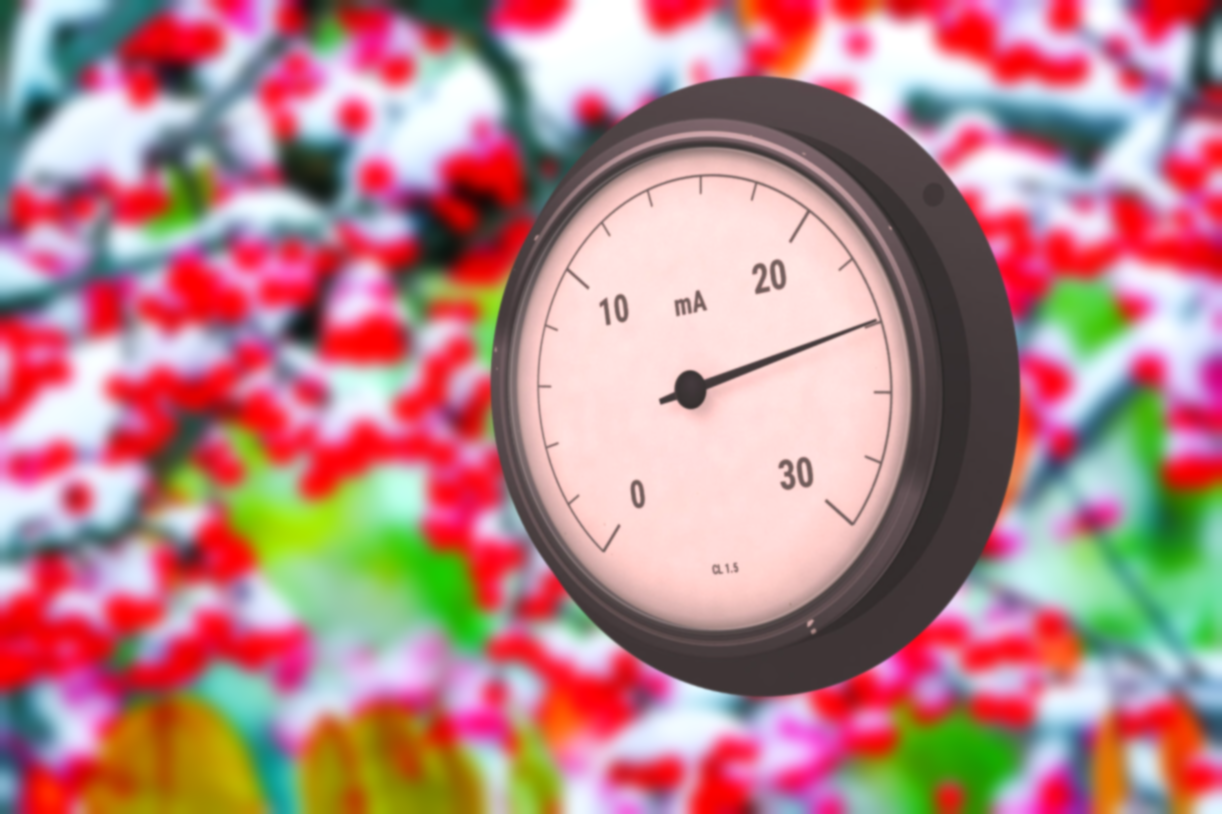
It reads {"value": 24, "unit": "mA"}
